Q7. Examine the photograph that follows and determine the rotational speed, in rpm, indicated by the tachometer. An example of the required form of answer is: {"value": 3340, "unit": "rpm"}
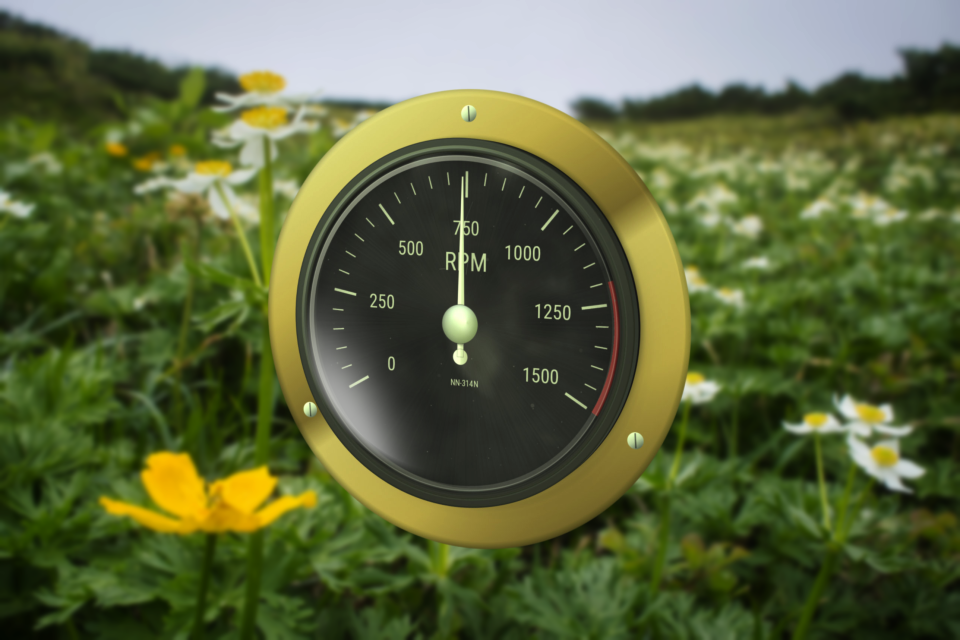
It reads {"value": 750, "unit": "rpm"}
